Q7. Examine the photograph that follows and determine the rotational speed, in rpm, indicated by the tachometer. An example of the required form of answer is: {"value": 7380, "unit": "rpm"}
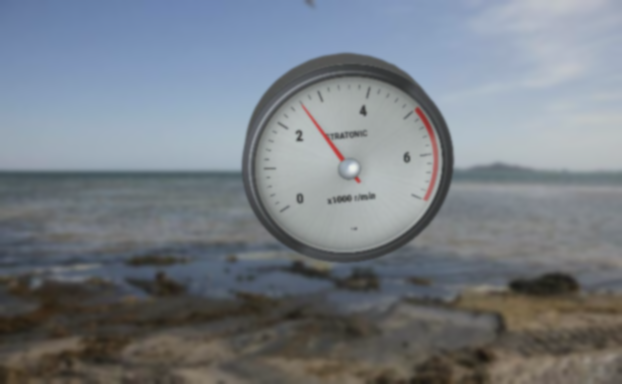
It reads {"value": 2600, "unit": "rpm"}
